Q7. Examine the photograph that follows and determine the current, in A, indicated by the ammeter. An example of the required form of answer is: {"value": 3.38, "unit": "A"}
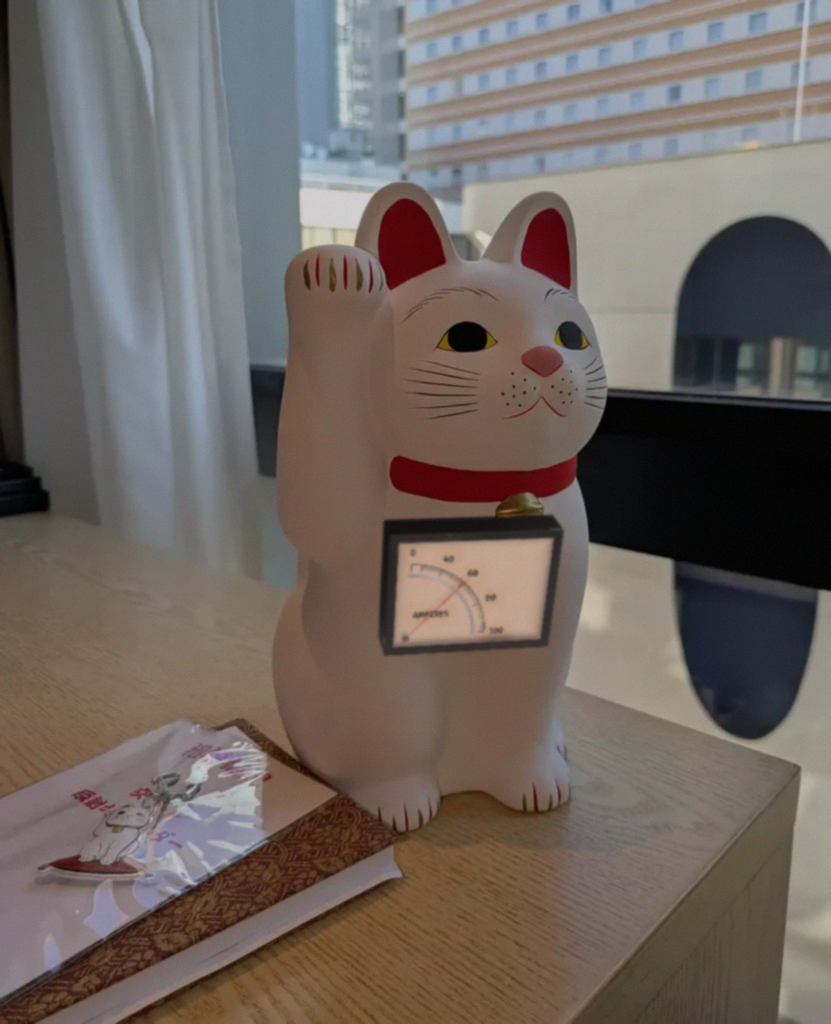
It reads {"value": 60, "unit": "A"}
